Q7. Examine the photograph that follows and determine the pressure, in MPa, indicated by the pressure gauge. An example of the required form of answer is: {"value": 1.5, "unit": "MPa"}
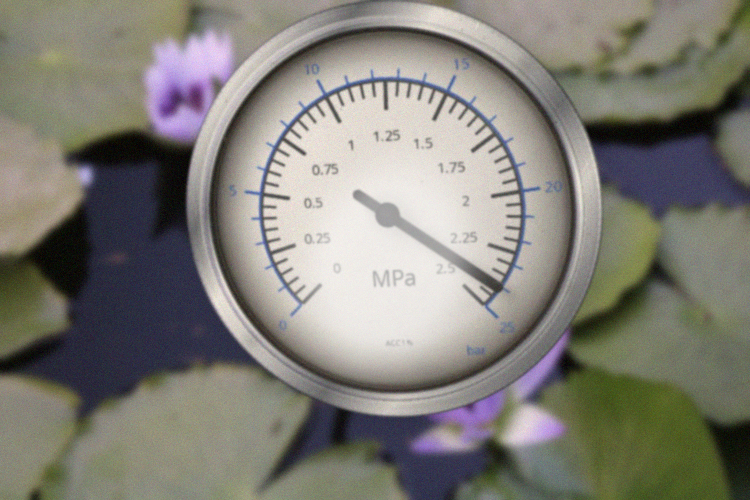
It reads {"value": 2.4, "unit": "MPa"}
